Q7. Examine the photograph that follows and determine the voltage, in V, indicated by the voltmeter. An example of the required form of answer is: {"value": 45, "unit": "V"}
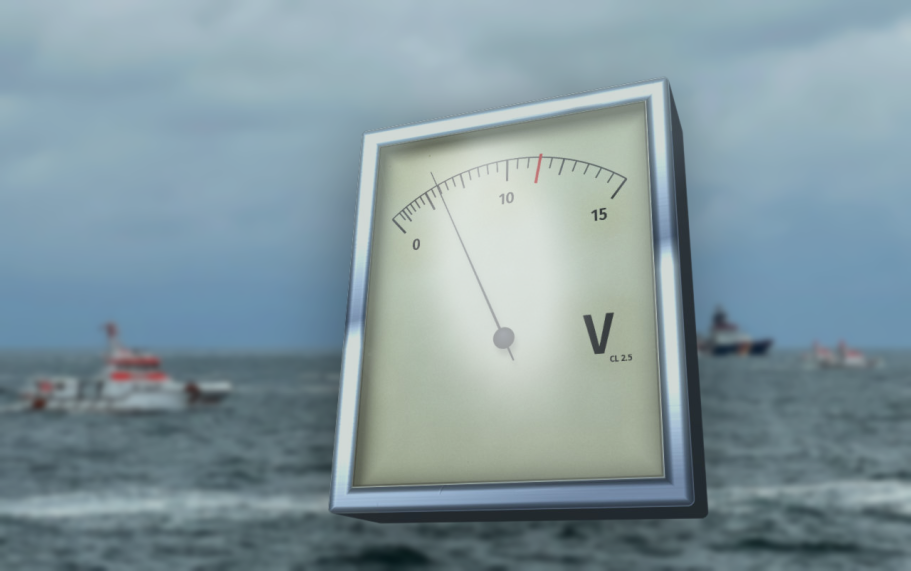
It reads {"value": 6, "unit": "V"}
